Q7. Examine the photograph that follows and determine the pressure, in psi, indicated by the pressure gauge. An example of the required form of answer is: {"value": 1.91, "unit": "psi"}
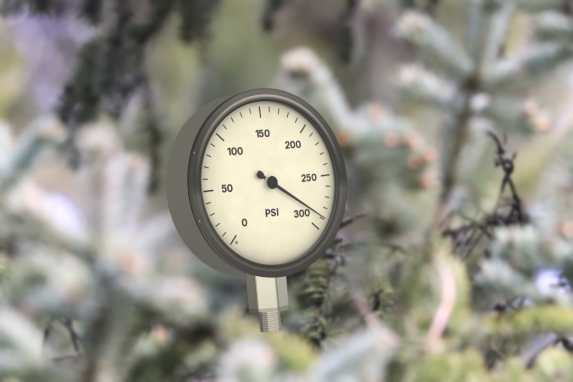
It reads {"value": 290, "unit": "psi"}
